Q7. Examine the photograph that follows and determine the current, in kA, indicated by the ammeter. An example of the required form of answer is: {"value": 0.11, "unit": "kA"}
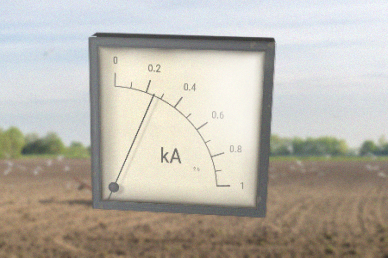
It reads {"value": 0.25, "unit": "kA"}
